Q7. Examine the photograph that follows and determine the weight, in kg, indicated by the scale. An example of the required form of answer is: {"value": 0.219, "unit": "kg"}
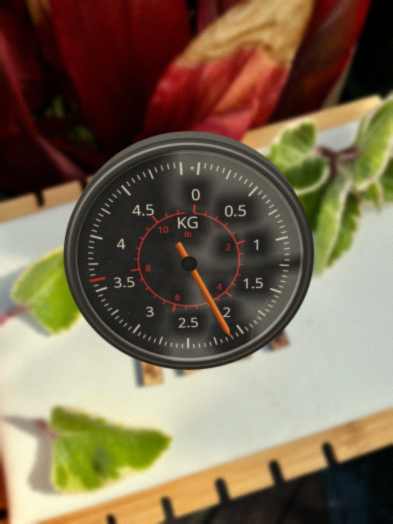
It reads {"value": 2.1, "unit": "kg"}
